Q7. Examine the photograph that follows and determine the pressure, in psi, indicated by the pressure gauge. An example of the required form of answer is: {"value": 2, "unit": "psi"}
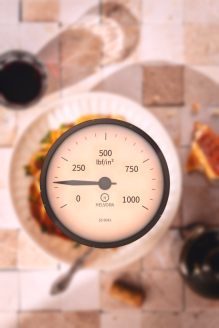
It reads {"value": 125, "unit": "psi"}
